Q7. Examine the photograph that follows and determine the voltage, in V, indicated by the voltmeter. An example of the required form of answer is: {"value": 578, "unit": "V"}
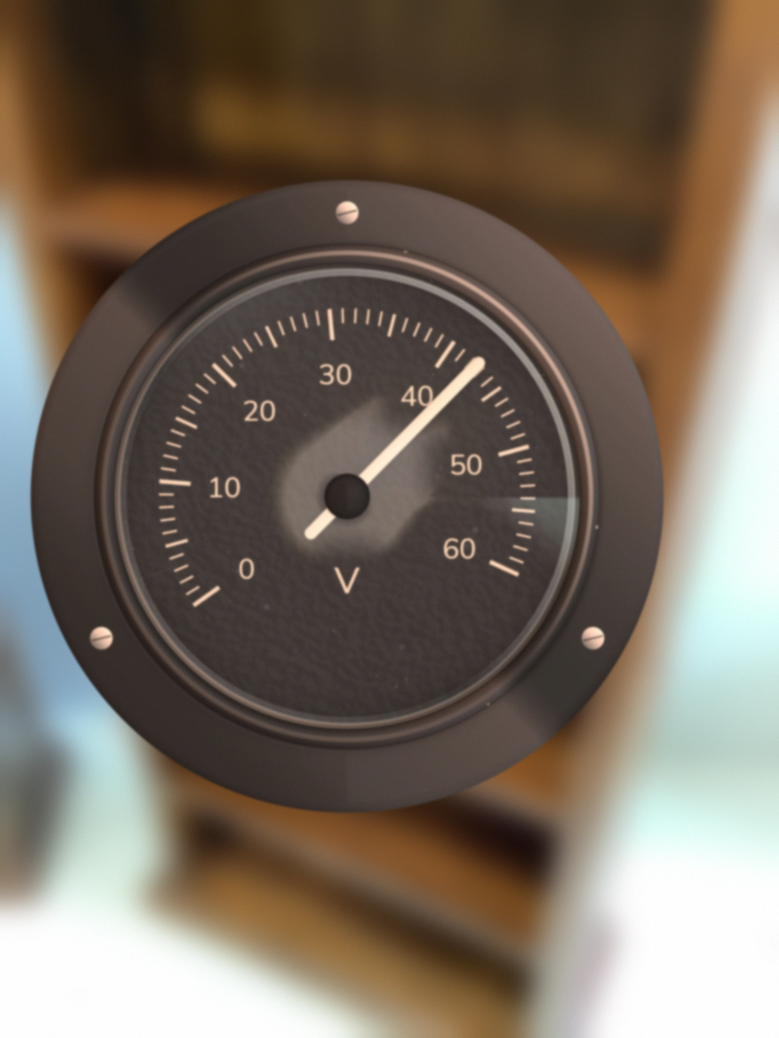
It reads {"value": 42.5, "unit": "V"}
